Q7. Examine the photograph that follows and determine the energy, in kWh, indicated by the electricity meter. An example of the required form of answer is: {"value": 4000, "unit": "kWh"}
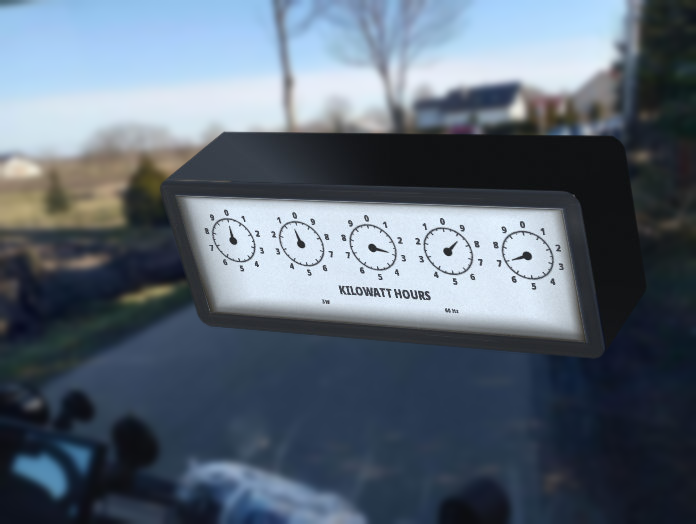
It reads {"value": 287, "unit": "kWh"}
